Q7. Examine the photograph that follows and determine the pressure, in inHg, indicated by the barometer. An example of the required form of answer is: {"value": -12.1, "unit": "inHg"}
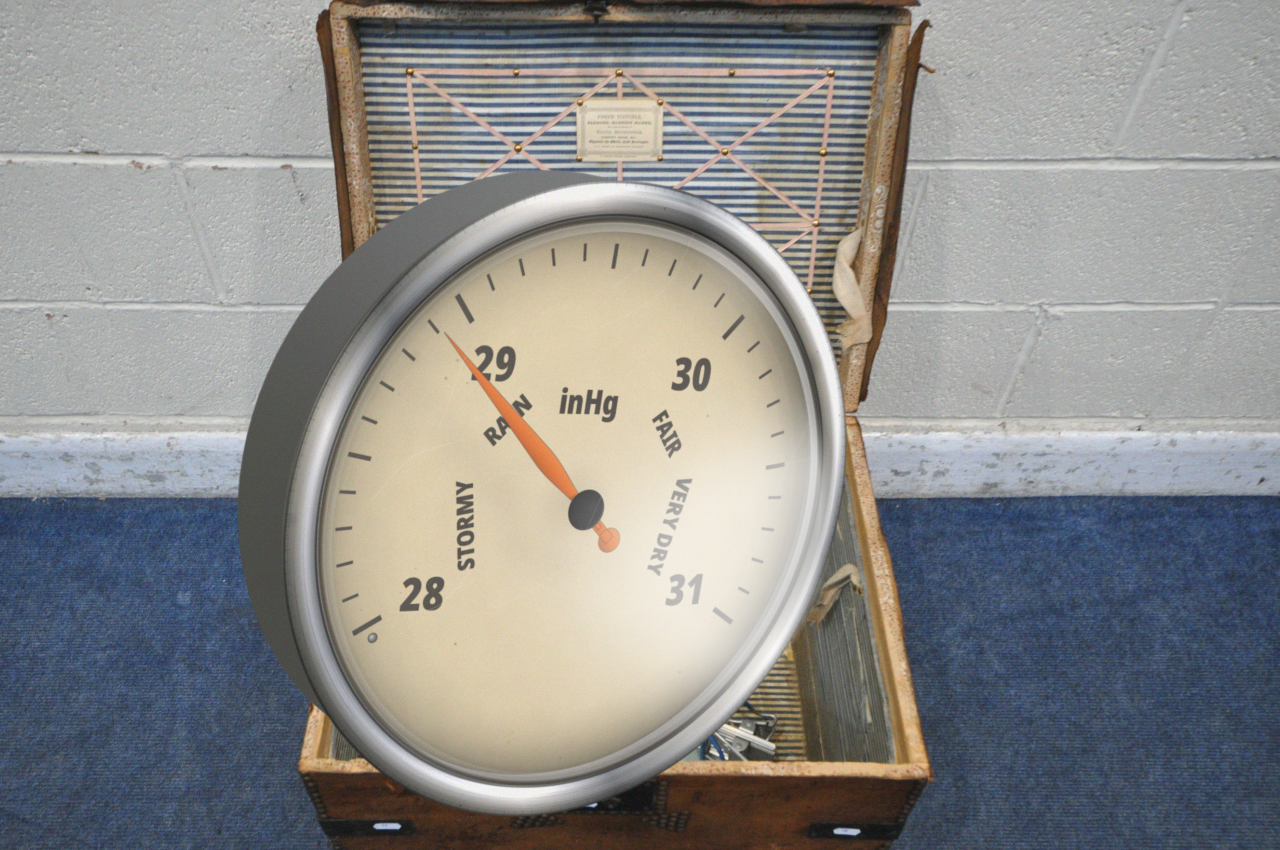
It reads {"value": 28.9, "unit": "inHg"}
